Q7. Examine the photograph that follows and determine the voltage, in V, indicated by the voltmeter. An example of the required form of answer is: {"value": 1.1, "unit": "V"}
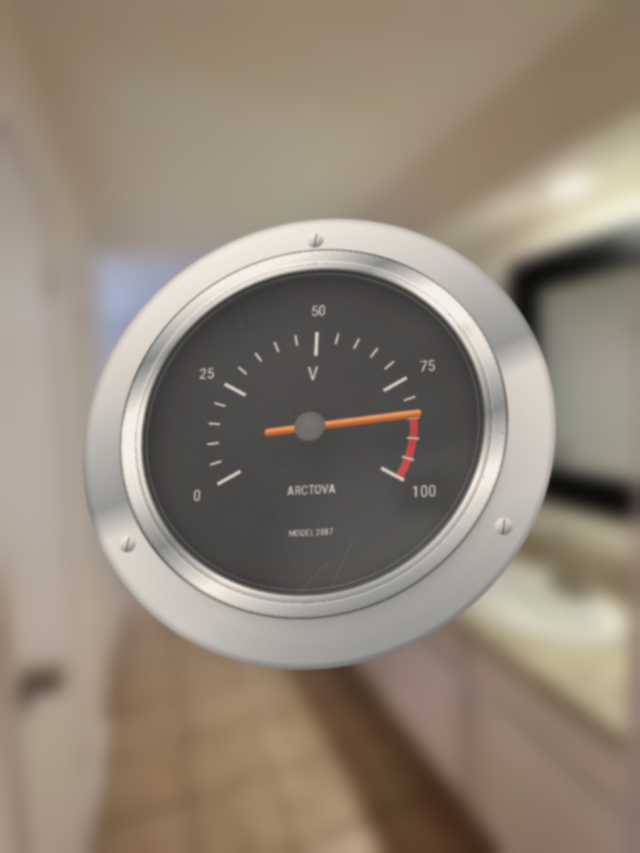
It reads {"value": 85, "unit": "V"}
